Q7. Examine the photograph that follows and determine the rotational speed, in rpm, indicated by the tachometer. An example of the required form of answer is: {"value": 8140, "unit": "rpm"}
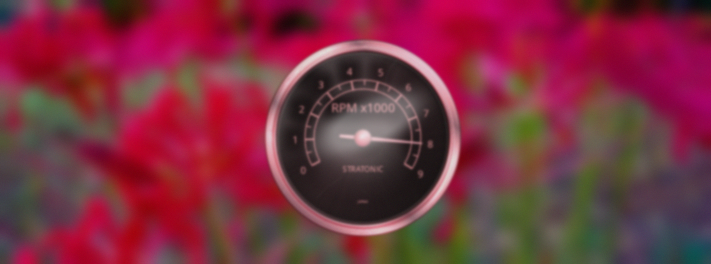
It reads {"value": 8000, "unit": "rpm"}
